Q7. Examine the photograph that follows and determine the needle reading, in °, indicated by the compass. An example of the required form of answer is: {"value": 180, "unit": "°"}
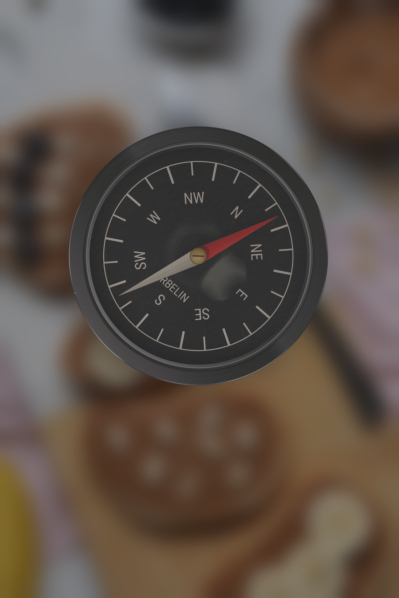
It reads {"value": 22.5, "unit": "°"}
